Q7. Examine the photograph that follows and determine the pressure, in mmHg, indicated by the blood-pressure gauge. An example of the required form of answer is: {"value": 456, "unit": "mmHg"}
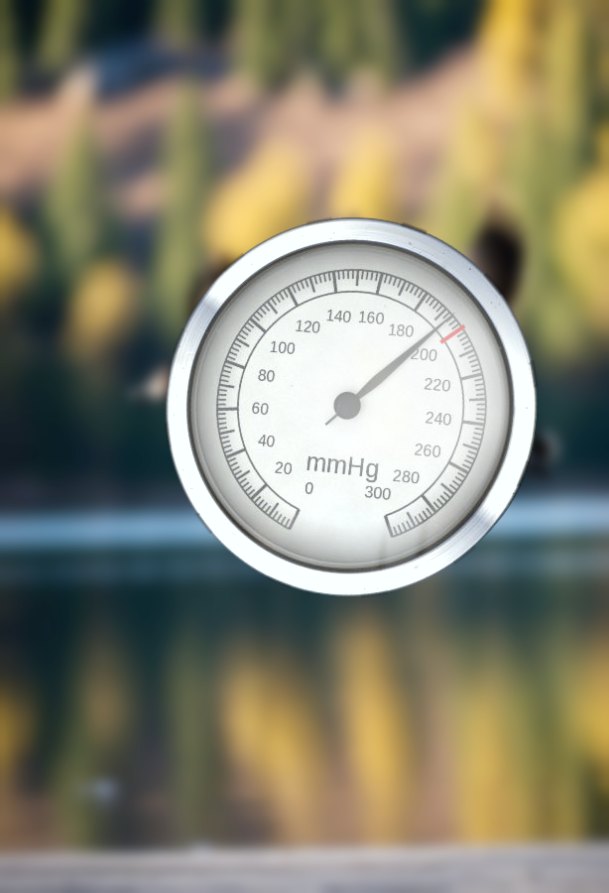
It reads {"value": 194, "unit": "mmHg"}
